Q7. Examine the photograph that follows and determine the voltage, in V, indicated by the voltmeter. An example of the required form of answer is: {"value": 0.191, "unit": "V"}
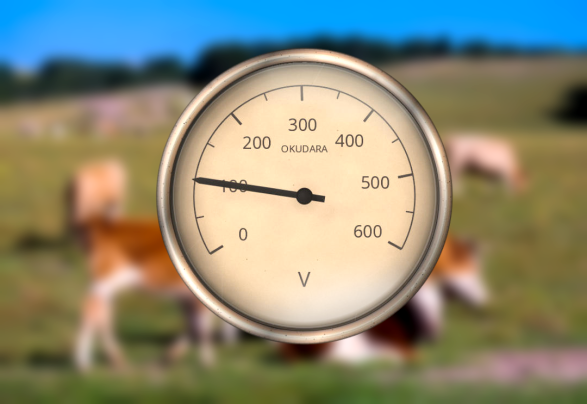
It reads {"value": 100, "unit": "V"}
